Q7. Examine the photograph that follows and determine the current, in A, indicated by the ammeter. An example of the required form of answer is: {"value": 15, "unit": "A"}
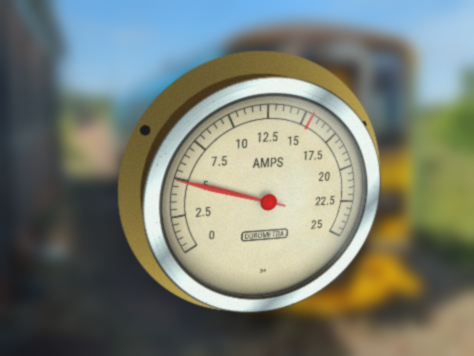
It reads {"value": 5, "unit": "A"}
